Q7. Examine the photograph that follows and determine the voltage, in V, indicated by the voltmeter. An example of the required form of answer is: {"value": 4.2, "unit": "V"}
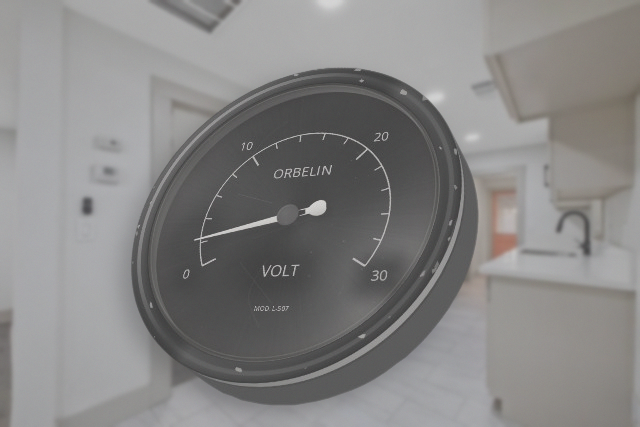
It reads {"value": 2, "unit": "V"}
